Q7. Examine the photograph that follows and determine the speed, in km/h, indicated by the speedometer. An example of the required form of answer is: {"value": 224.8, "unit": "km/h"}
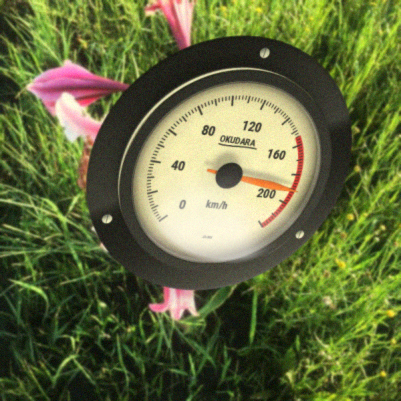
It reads {"value": 190, "unit": "km/h"}
